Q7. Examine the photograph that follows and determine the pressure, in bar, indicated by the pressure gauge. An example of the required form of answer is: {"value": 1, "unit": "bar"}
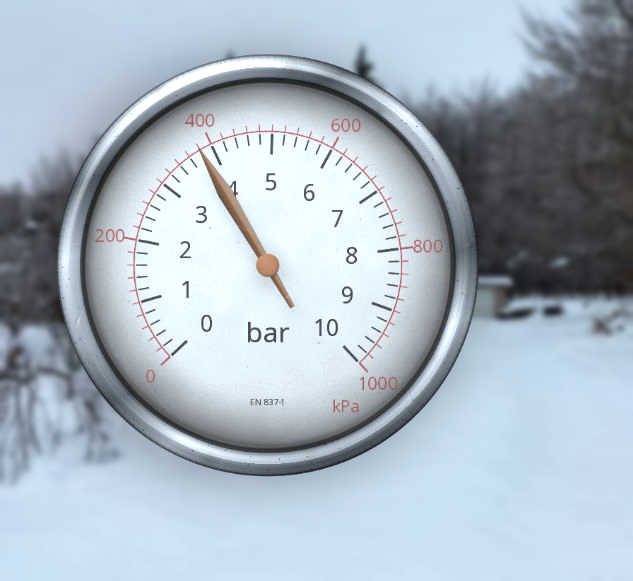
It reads {"value": 3.8, "unit": "bar"}
